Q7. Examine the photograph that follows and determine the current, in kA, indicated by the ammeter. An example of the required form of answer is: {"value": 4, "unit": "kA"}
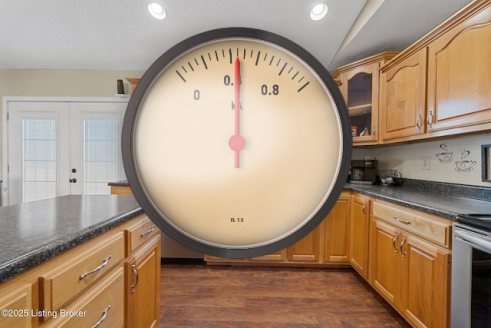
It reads {"value": 0.45, "unit": "kA"}
